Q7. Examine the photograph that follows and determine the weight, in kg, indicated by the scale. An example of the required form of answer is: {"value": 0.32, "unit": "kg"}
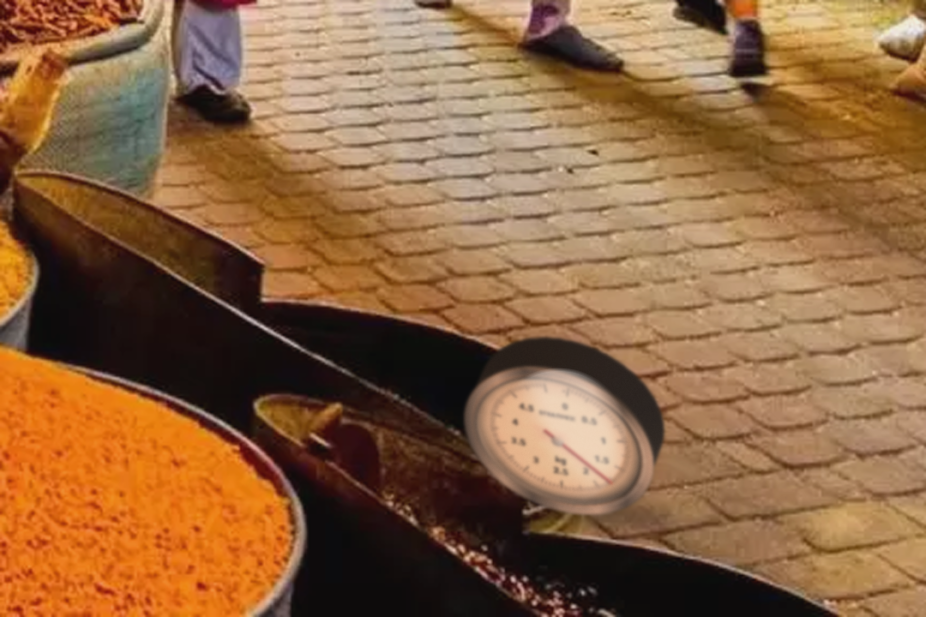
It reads {"value": 1.75, "unit": "kg"}
